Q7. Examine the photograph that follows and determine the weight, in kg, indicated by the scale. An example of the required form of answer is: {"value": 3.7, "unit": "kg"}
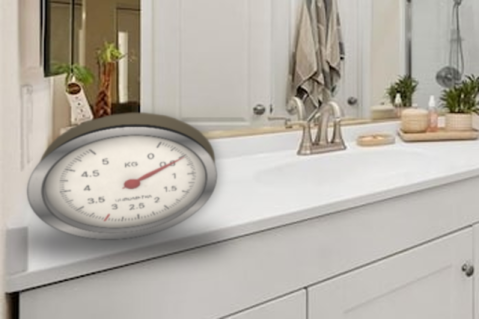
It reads {"value": 0.5, "unit": "kg"}
